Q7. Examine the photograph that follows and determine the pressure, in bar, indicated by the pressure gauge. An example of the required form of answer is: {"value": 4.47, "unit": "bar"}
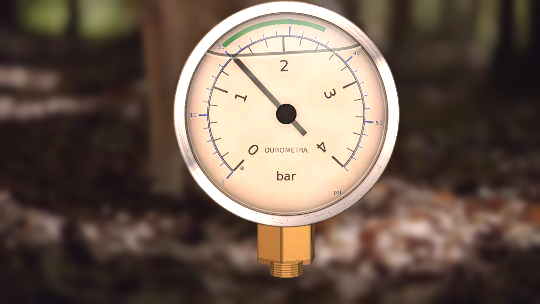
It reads {"value": 1.4, "unit": "bar"}
